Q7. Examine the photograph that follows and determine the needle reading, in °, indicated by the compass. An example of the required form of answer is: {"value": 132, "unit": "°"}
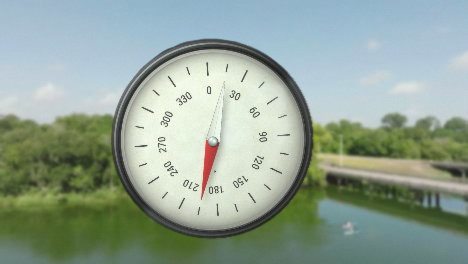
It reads {"value": 195, "unit": "°"}
